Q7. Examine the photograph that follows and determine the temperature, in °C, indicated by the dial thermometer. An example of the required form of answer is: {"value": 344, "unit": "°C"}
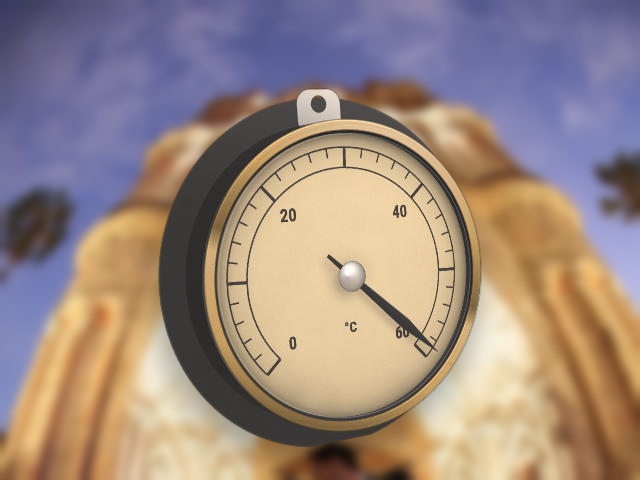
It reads {"value": 59, "unit": "°C"}
